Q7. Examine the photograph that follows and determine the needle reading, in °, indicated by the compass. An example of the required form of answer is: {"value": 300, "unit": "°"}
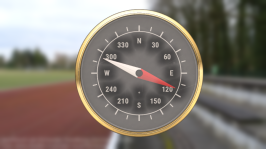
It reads {"value": 112.5, "unit": "°"}
